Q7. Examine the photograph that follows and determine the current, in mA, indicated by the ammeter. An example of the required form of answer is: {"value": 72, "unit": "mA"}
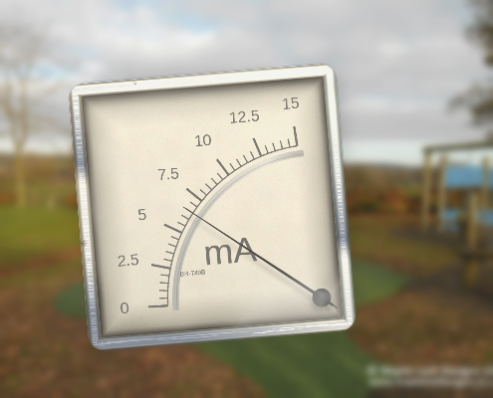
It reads {"value": 6.5, "unit": "mA"}
